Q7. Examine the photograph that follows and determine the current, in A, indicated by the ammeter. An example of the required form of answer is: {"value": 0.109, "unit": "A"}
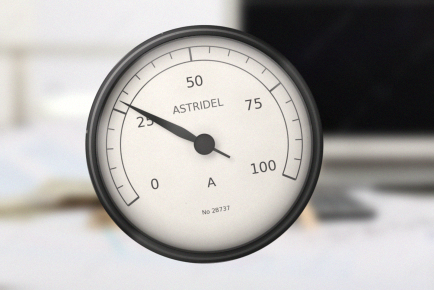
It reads {"value": 27.5, "unit": "A"}
